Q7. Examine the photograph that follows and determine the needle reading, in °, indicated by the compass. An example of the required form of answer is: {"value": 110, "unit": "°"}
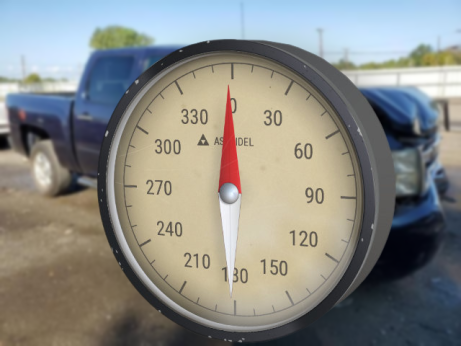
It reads {"value": 0, "unit": "°"}
